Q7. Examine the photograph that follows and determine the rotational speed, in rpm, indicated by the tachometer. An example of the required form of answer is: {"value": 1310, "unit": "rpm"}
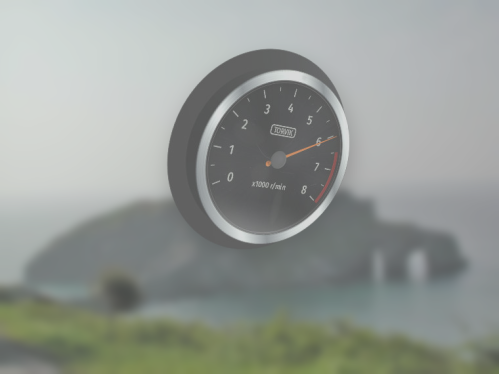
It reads {"value": 6000, "unit": "rpm"}
